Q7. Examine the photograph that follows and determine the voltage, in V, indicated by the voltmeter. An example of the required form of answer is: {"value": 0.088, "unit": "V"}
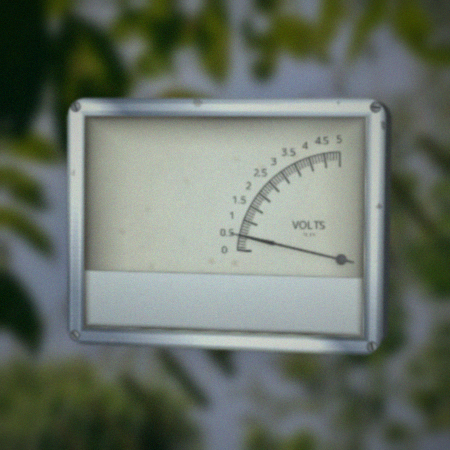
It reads {"value": 0.5, "unit": "V"}
